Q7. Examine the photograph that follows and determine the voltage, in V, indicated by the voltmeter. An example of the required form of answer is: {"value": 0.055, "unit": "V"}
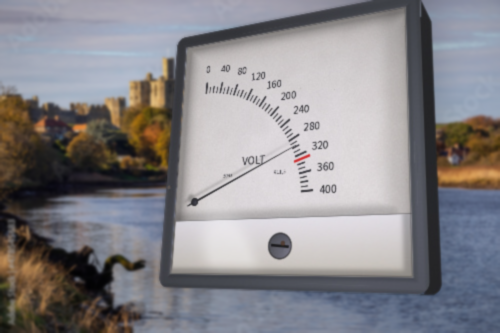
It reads {"value": 300, "unit": "V"}
